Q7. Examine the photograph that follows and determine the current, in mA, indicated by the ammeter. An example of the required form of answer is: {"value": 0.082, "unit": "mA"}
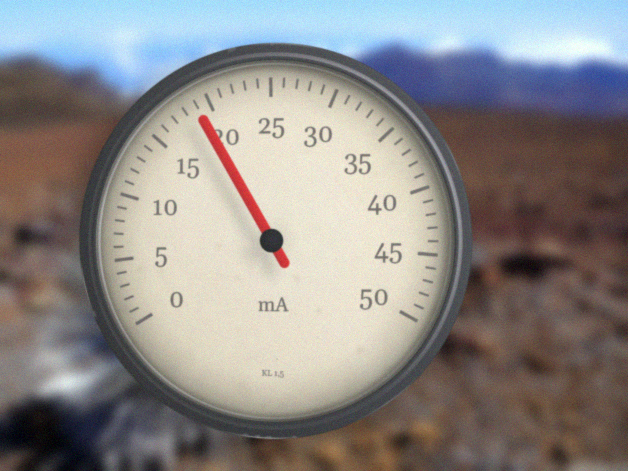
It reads {"value": 19, "unit": "mA"}
